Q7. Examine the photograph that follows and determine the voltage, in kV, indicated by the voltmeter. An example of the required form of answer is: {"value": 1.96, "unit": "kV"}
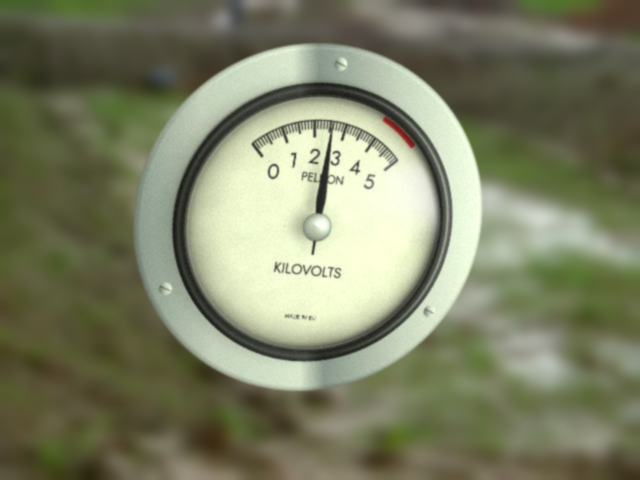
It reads {"value": 2.5, "unit": "kV"}
